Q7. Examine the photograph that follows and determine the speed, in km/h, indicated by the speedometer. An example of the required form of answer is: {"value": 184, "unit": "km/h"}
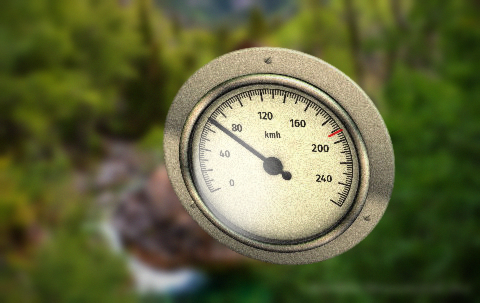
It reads {"value": 70, "unit": "km/h"}
